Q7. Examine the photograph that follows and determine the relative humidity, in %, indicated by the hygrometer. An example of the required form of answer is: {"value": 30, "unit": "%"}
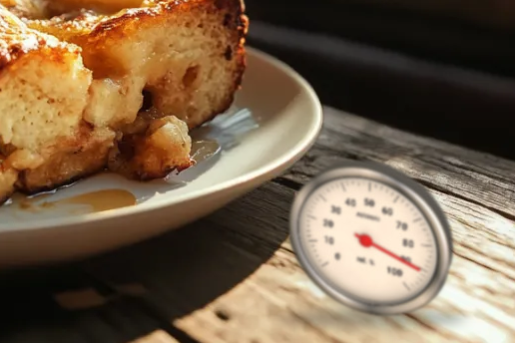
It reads {"value": 90, "unit": "%"}
